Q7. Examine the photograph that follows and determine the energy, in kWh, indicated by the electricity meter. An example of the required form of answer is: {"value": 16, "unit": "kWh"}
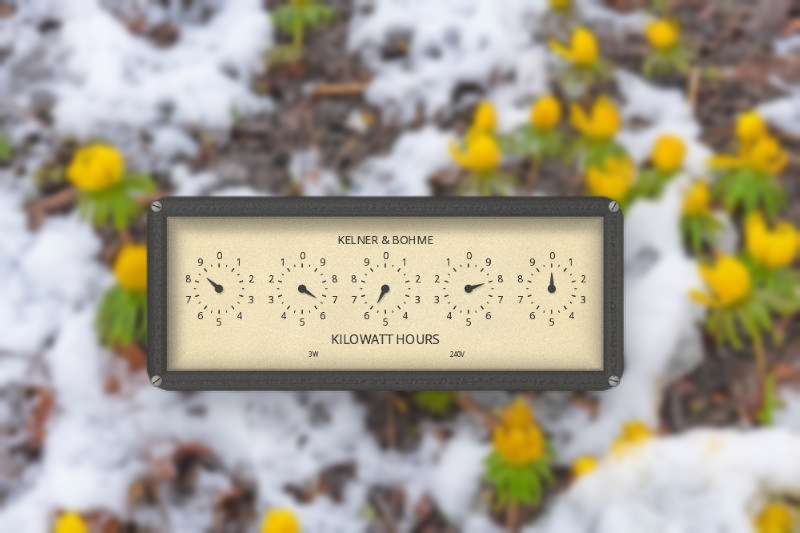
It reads {"value": 86580, "unit": "kWh"}
